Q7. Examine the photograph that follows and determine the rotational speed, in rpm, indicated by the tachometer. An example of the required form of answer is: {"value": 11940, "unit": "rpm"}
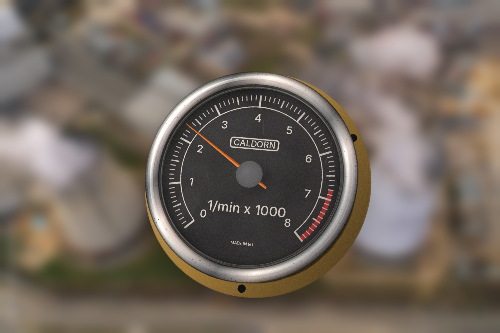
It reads {"value": 2300, "unit": "rpm"}
